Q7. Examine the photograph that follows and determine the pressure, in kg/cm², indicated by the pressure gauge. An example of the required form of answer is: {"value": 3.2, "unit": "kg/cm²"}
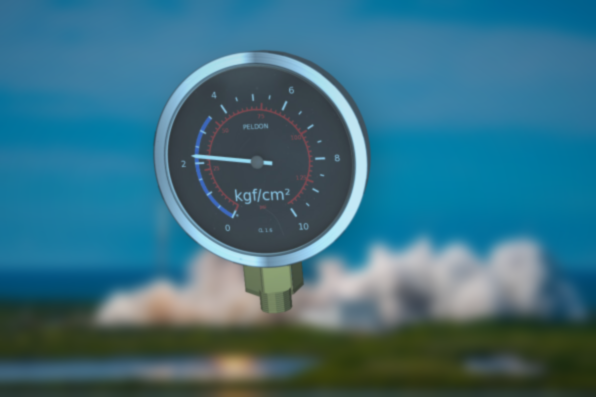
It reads {"value": 2.25, "unit": "kg/cm²"}
